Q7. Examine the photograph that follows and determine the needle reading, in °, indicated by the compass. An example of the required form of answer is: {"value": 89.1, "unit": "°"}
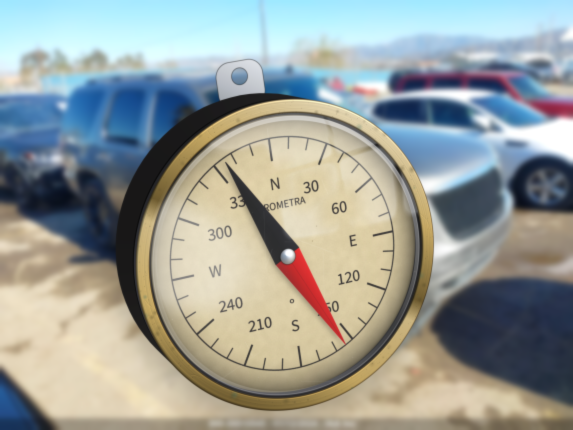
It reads {"value": 155, "unit": "°"}
